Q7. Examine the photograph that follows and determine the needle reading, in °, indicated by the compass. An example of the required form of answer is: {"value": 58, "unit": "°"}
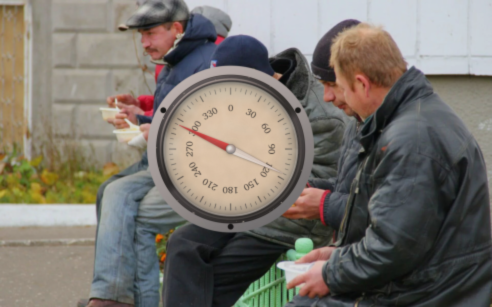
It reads {"value": 295, "unit": "°"}
